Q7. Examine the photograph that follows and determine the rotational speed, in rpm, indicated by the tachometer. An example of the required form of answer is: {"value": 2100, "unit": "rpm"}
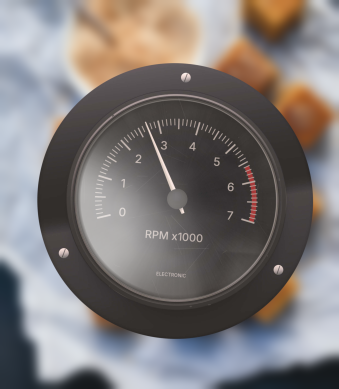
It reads {"value": 2700, "unit": "rpm"}
